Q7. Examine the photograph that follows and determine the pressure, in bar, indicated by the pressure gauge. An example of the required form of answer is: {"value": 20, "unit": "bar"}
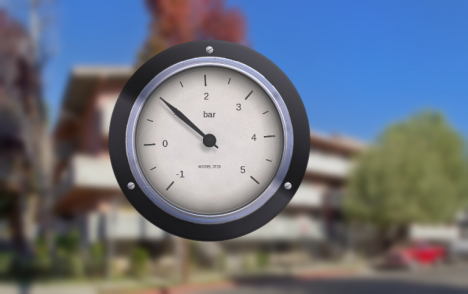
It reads {"value": 1, "unit": "bar"}
